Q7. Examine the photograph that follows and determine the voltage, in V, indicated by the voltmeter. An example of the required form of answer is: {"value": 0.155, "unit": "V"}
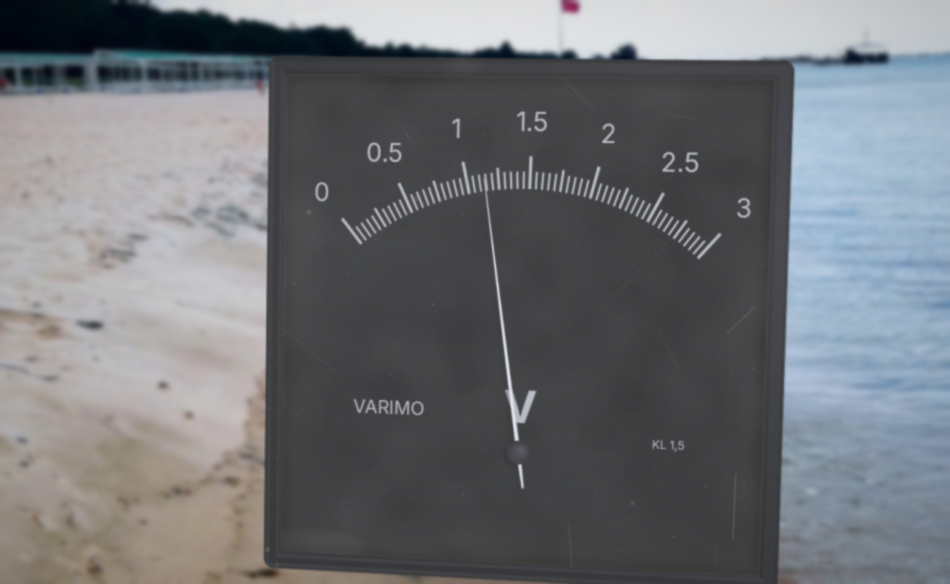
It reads {"value": 1.15, "unit": "V"}
